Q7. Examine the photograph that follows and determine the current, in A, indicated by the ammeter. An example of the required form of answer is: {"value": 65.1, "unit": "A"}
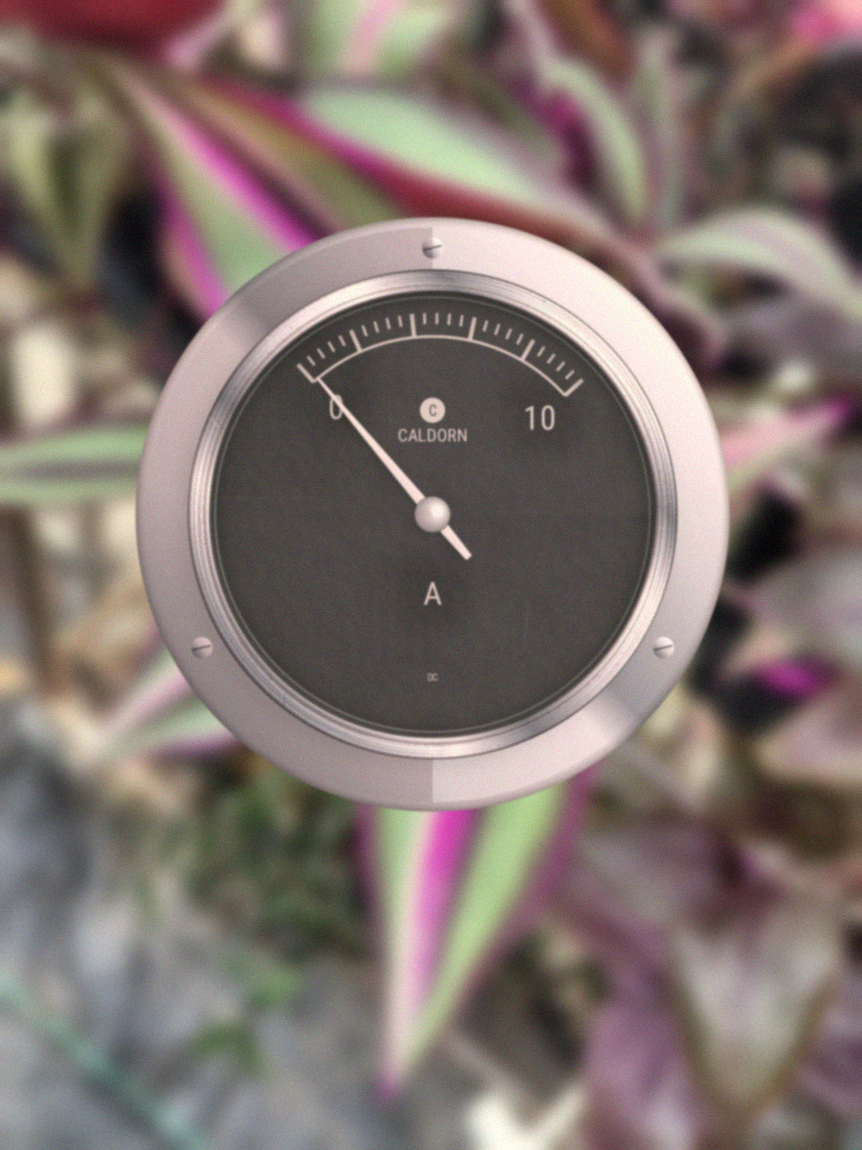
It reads {"value": 0.2, "unit": "A"}
